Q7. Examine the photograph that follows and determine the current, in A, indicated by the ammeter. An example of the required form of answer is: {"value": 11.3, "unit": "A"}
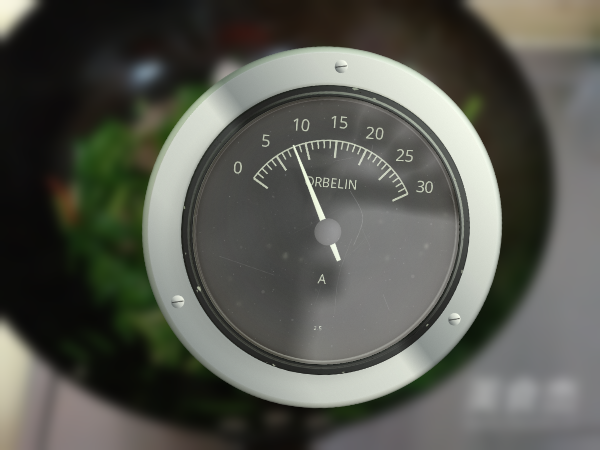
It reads {"value": 8, "unit": "A"}
